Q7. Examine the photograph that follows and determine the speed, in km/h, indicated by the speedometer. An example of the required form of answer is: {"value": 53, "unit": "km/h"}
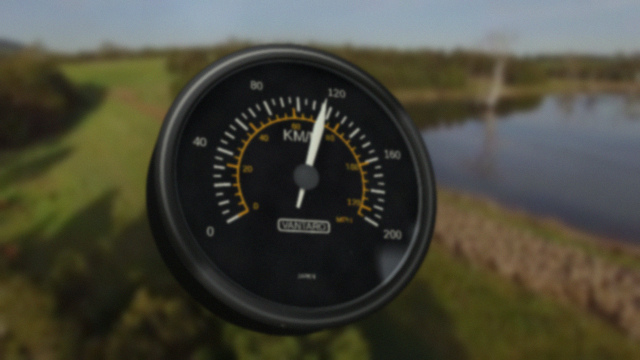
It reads {"value": 115, "unit": "km/h"}
